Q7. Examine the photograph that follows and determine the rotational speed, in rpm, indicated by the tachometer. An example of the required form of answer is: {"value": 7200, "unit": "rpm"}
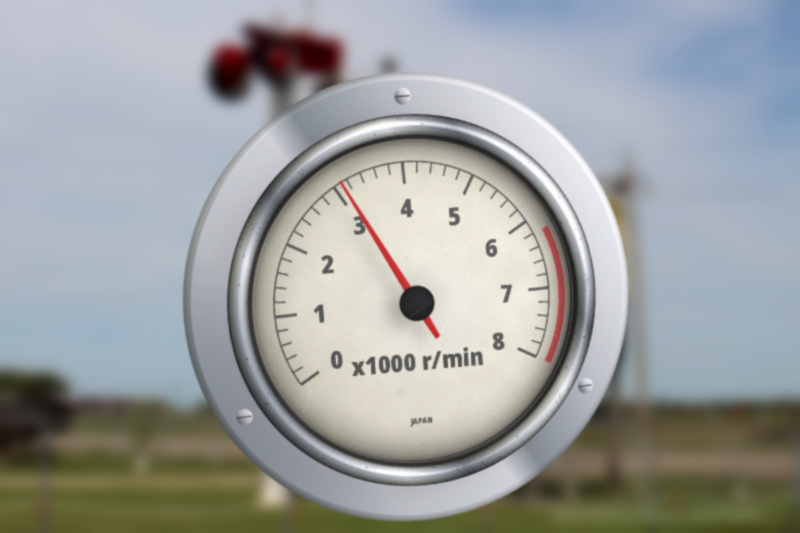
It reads {"value": 3100, "unit": "rpm"}
